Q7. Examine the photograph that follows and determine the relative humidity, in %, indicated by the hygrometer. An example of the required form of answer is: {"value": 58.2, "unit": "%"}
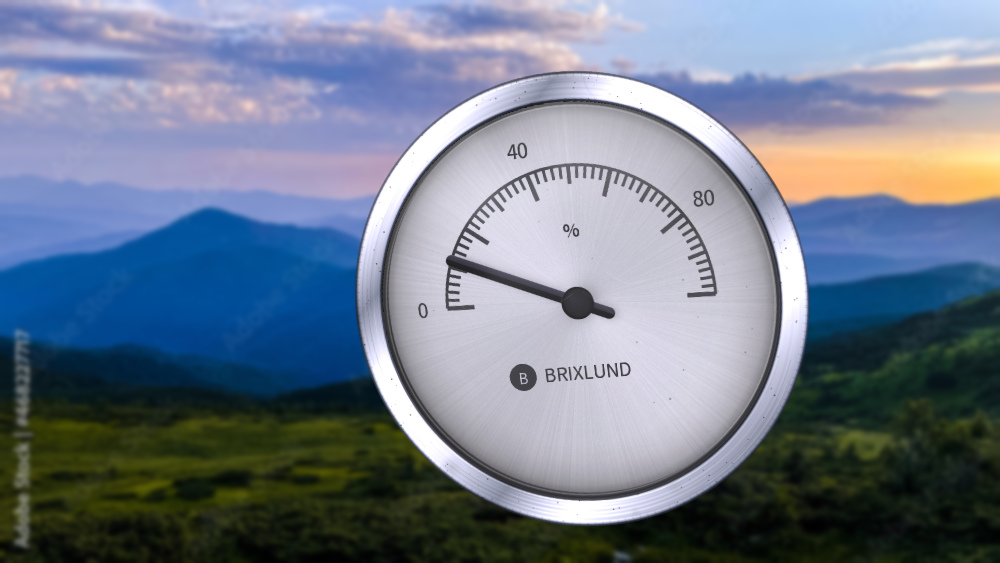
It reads {"value": 12, "unit": "%"}
